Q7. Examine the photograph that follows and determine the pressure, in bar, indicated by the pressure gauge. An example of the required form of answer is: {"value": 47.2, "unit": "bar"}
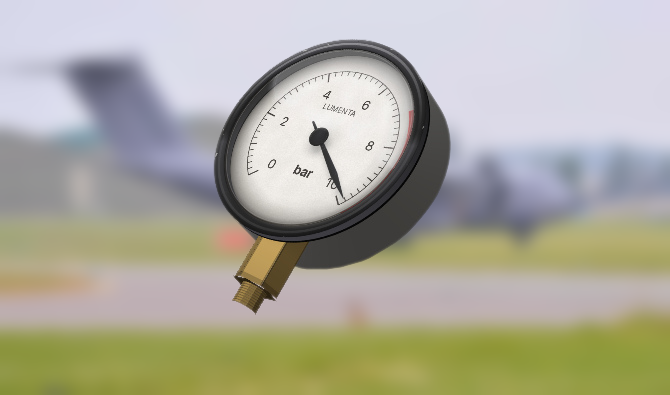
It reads {"value": 9.8, "unit": "bar"}
